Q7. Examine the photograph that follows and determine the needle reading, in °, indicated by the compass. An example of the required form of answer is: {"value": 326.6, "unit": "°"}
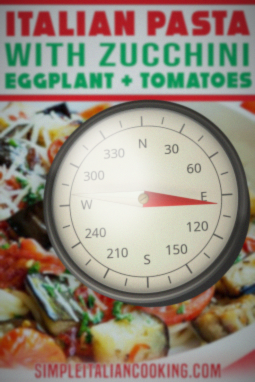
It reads {"value": 97.5, "unit": "°"}
